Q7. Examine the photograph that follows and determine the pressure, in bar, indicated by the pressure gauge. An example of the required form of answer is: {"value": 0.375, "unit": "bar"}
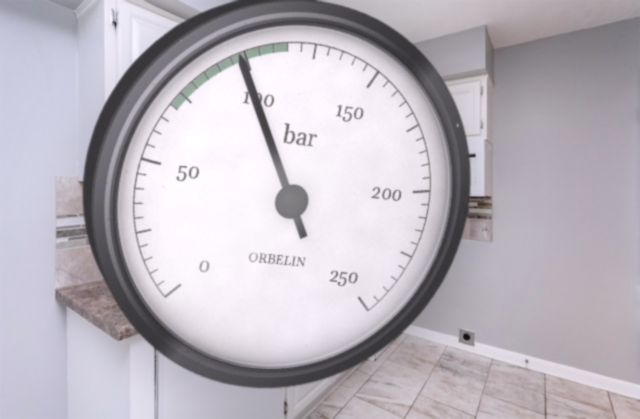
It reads {"value": 97.5, "unit": "bar"}
